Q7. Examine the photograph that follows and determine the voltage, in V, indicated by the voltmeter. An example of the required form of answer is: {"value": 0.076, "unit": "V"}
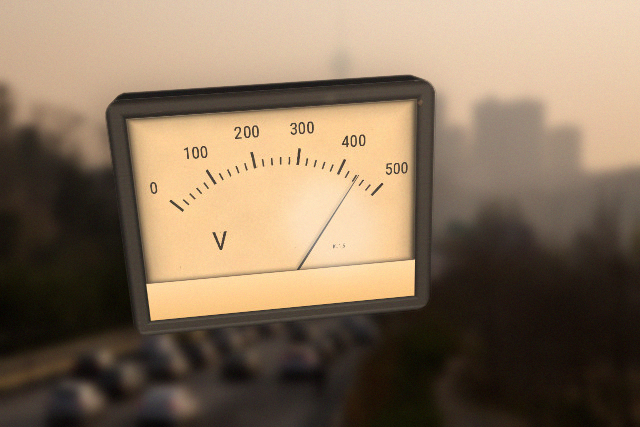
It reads {"value": 440, "unit": "V"}
